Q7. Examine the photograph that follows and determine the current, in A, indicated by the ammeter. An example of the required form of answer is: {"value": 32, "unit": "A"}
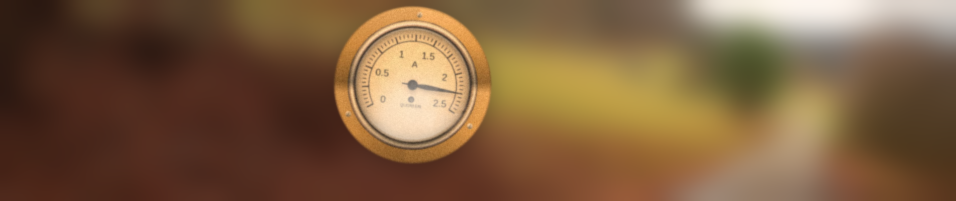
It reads {"value": 2.25, "unit": "A"}
